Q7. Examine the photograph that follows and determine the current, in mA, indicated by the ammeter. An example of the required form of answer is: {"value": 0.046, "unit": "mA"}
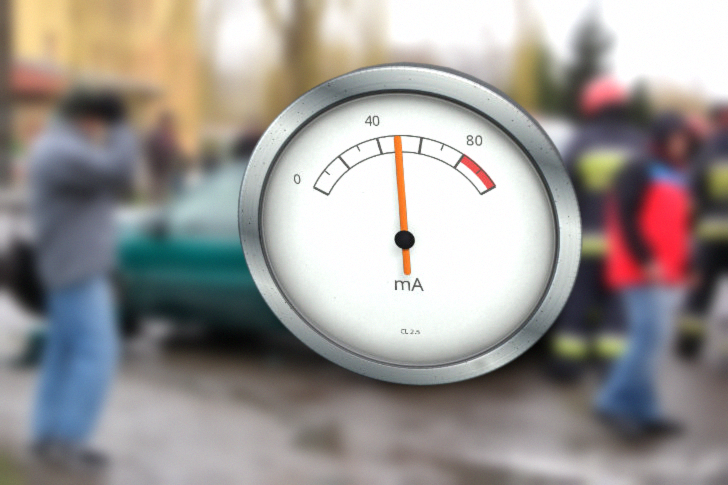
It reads {"value": 50, "unit": "mA"}
